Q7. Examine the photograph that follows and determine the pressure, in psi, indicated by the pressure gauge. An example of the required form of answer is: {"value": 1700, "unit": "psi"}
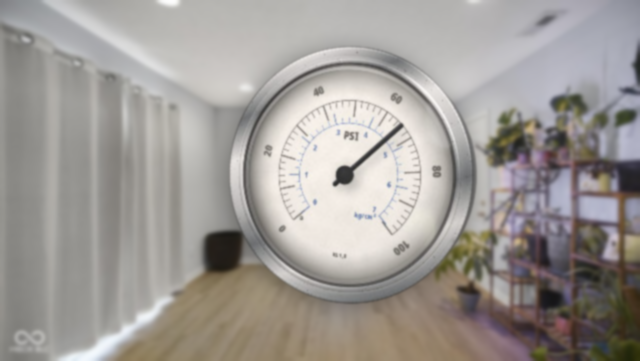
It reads {"value": 66, "unit": "psi"}
